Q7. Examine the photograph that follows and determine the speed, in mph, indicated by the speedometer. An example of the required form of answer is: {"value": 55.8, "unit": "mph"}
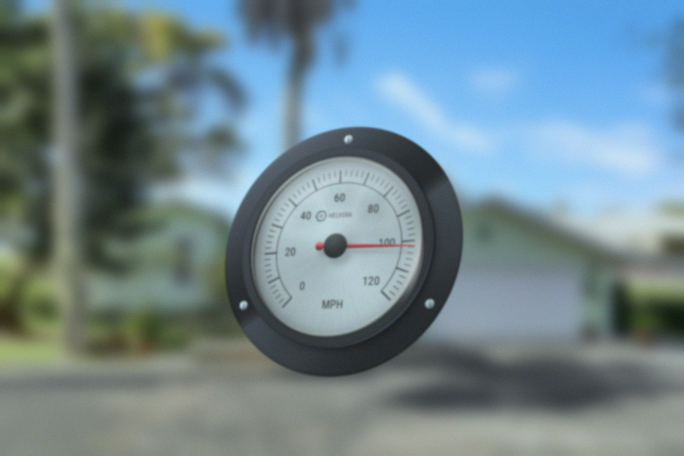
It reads {"value": 102, "unit": "mph"}
